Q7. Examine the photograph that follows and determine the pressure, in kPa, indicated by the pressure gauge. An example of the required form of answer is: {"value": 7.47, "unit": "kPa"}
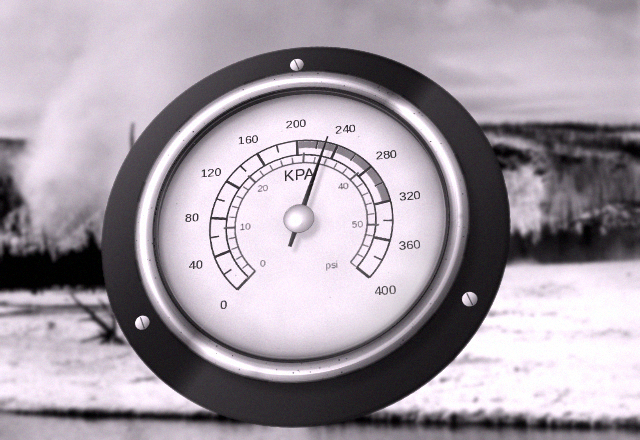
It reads {"value": 230, "unit": "kPa"}
